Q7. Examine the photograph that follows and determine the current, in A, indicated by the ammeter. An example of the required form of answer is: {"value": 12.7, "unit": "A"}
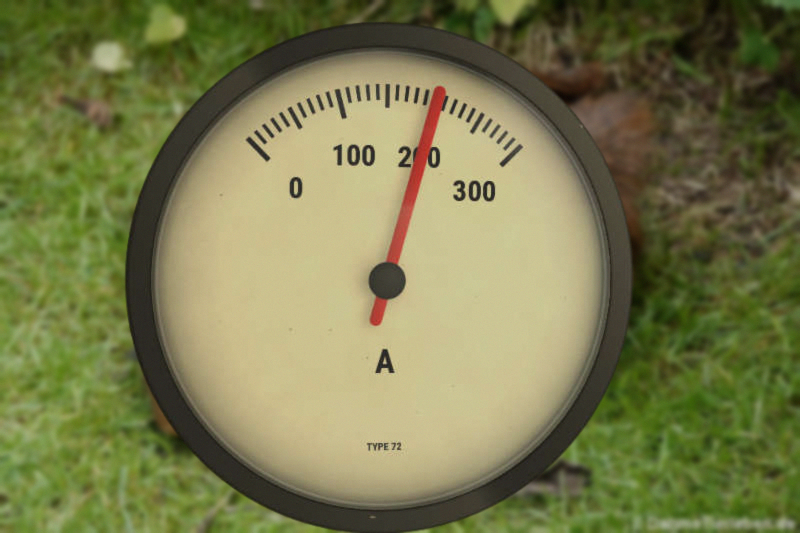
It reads {"value": 200, "unit": "A"}
